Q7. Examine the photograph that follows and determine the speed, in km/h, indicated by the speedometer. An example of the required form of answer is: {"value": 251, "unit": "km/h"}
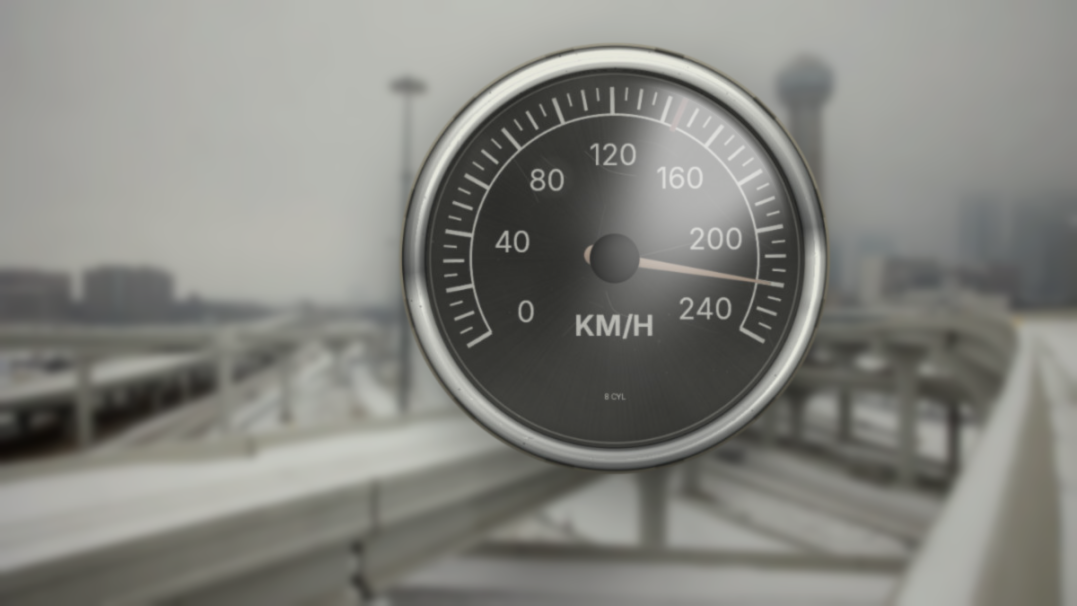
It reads {"value": 220, "unit": "km/h"}
